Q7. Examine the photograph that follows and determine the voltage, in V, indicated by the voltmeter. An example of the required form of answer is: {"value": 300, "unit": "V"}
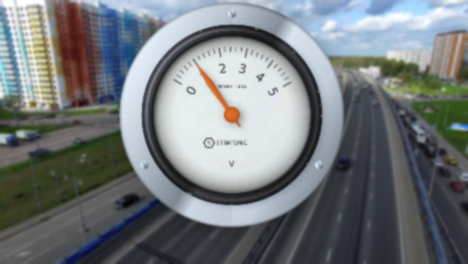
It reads {"value": 1, "unit": "V"}
